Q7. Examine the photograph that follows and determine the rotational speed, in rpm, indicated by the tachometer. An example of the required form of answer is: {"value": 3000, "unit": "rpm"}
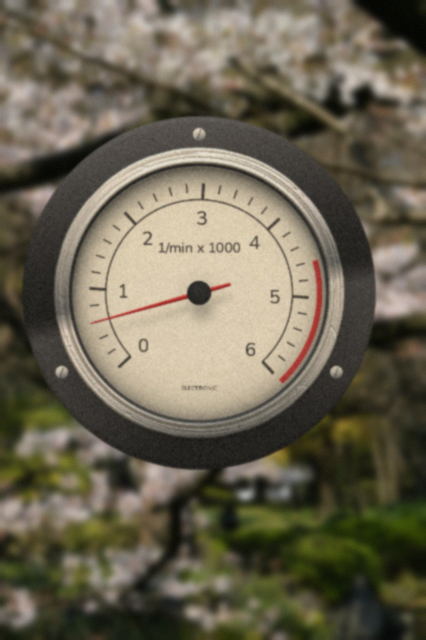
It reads {"value": 600, "unit": "rpm"}
